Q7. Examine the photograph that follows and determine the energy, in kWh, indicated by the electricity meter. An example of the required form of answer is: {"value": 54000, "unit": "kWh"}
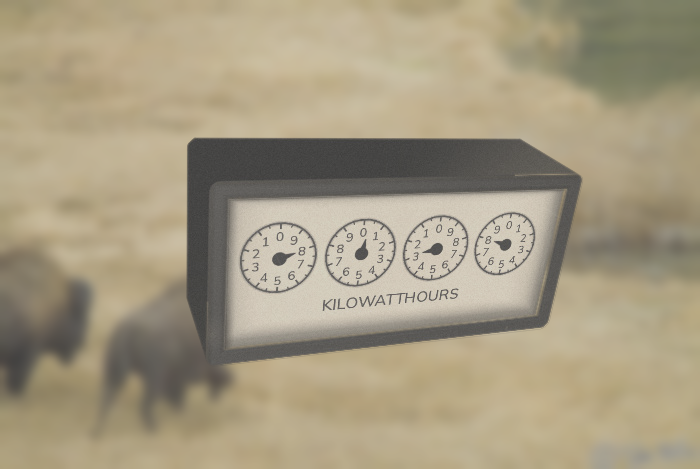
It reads {"value": 8028, "unit": "kWh"}
